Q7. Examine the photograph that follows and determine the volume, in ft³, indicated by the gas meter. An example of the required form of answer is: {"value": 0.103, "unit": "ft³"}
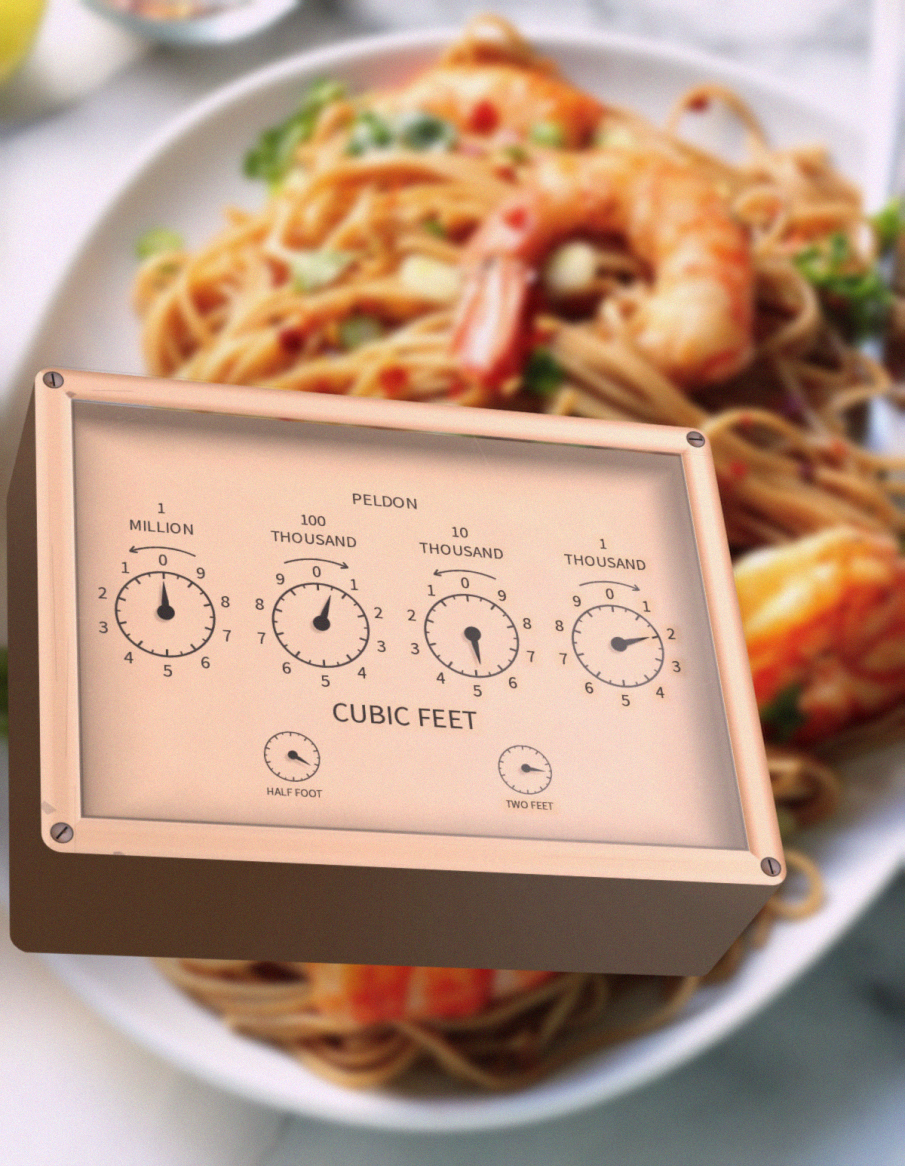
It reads {"value": 5200, "unit": "ft³"}
